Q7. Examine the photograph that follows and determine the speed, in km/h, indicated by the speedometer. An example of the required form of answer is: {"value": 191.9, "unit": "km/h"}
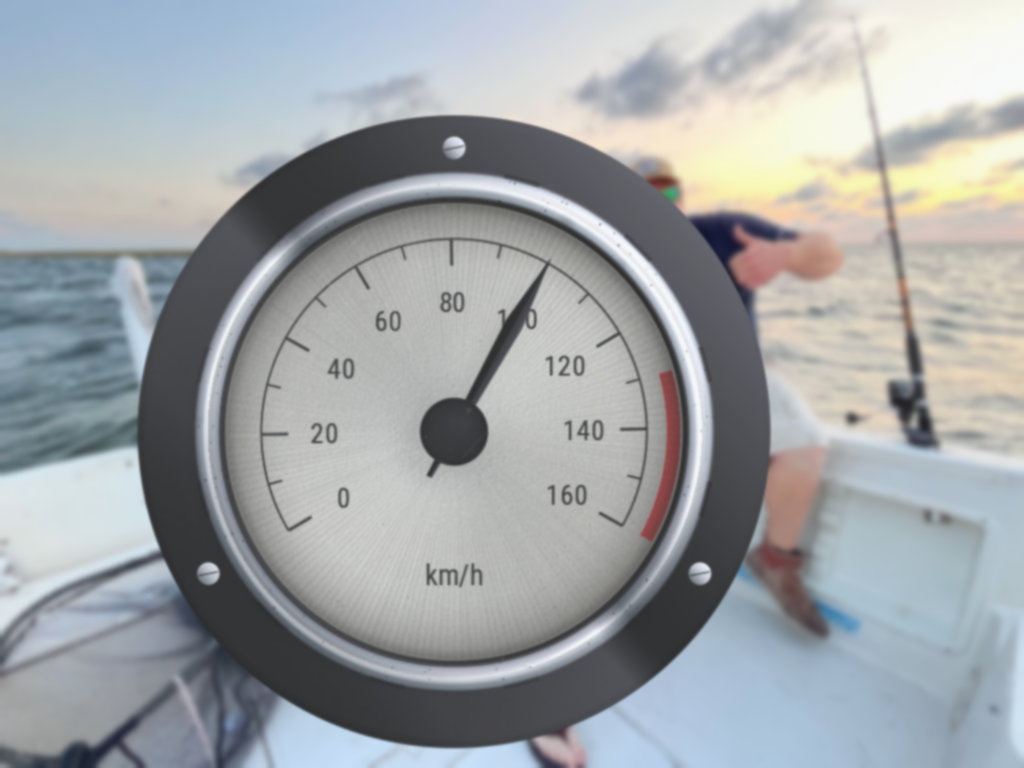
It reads {"value": 100, "unit": "km/h"}
